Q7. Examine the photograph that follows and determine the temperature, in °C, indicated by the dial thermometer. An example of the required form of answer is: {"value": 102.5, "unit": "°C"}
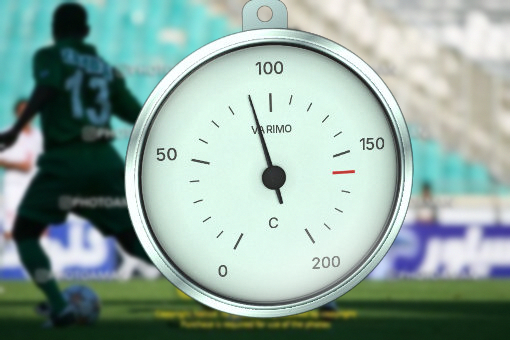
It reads {"value": 90, "unit": "°C"}
